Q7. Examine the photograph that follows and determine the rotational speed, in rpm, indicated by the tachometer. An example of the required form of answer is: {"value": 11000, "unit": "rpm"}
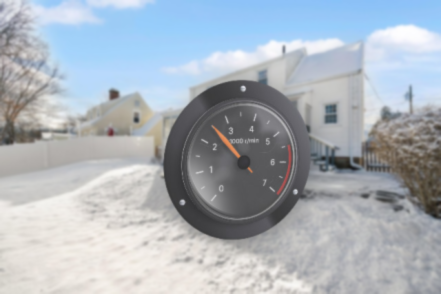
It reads {"value": 2500, "unit": "rpm"}
